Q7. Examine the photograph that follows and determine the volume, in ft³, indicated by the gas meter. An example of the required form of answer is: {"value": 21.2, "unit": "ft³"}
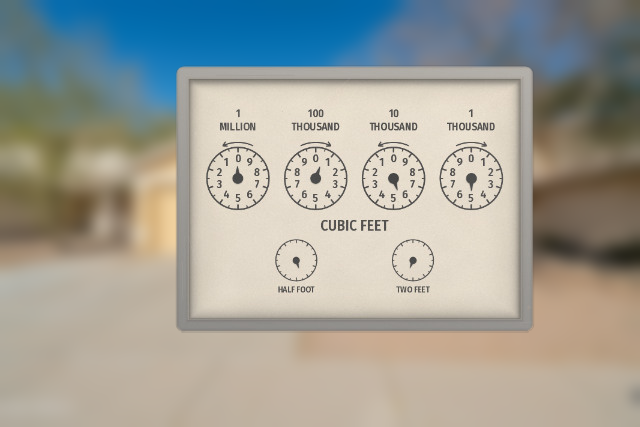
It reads {"value": 5500, "unit": "ft³"}
